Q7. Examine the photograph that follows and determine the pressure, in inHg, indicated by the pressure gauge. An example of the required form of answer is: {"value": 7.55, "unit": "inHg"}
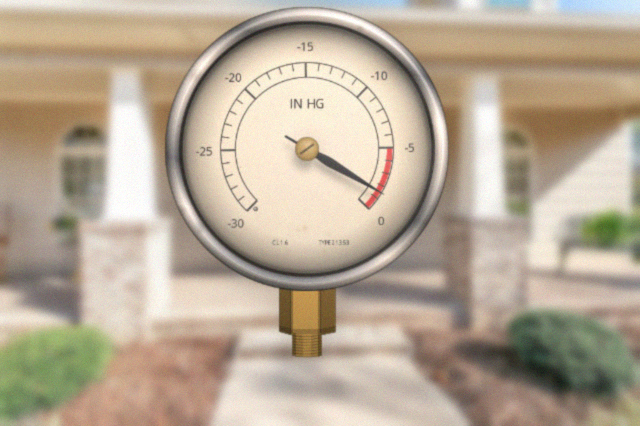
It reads {"value": -1.5, "unit": "inHg"}
